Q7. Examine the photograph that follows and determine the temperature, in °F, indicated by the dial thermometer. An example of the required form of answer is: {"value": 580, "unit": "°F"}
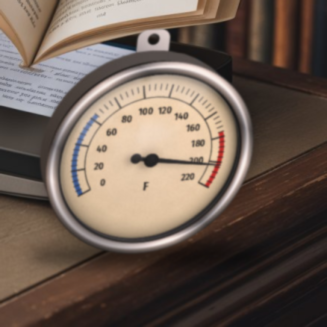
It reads {"value": 200, "unit": "°F"}
